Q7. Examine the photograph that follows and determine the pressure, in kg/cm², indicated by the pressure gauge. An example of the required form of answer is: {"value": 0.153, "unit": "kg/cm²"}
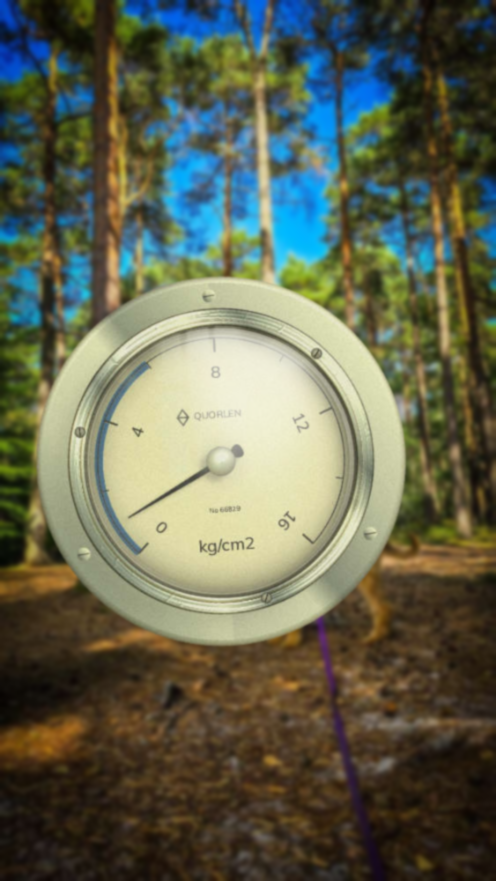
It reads {"value": 1, "unit": "kg/cm²"}
